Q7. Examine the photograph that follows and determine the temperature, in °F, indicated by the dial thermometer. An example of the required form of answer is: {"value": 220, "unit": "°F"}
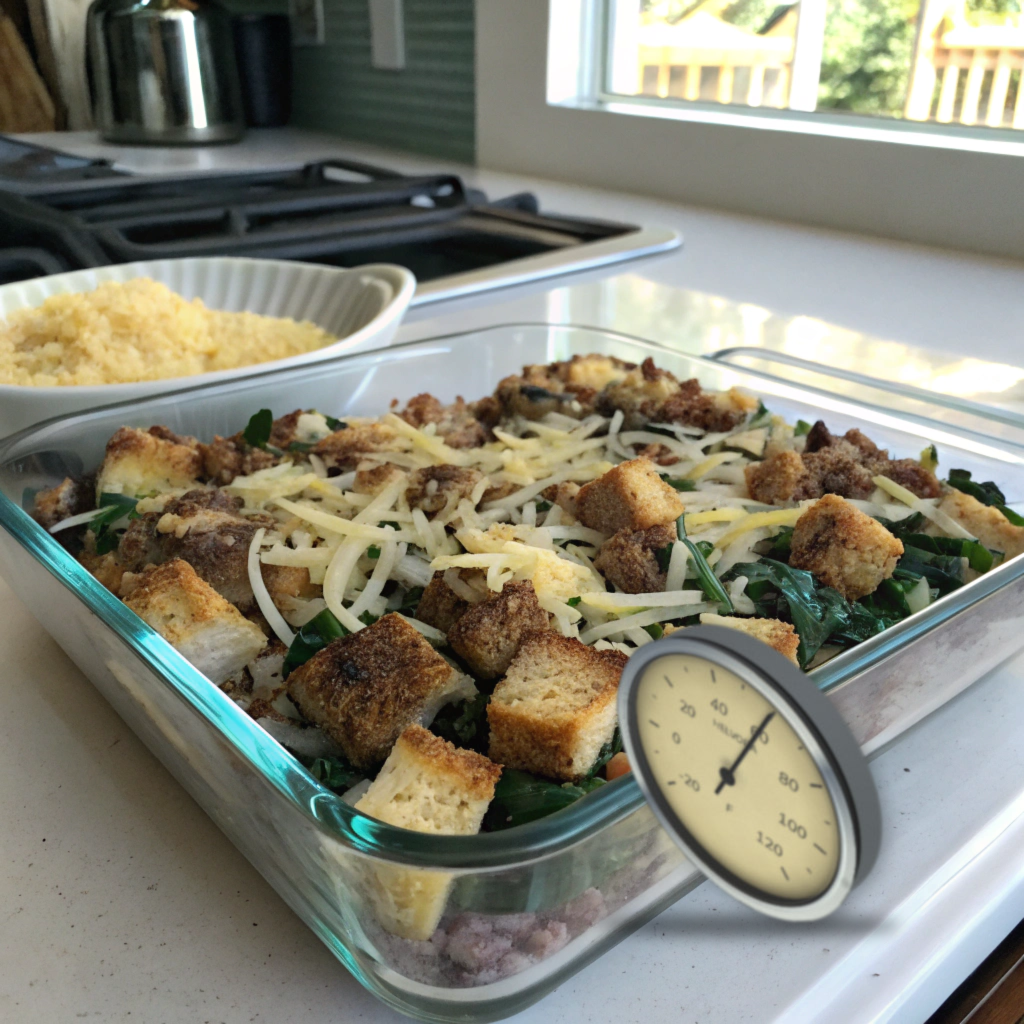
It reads {"value": 60, "unit": "°F"}
